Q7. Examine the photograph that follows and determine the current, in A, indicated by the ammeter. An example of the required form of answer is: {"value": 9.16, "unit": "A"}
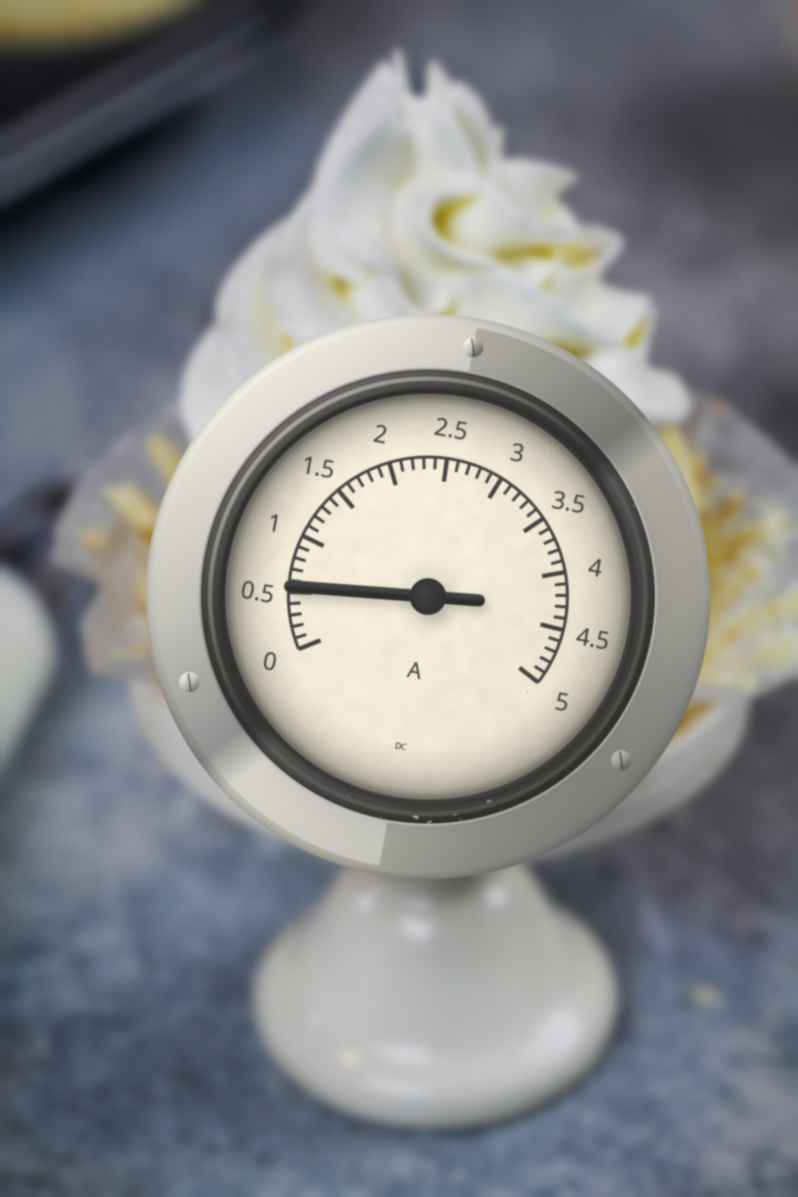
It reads {"value": 0.55, "unit": "A"}
